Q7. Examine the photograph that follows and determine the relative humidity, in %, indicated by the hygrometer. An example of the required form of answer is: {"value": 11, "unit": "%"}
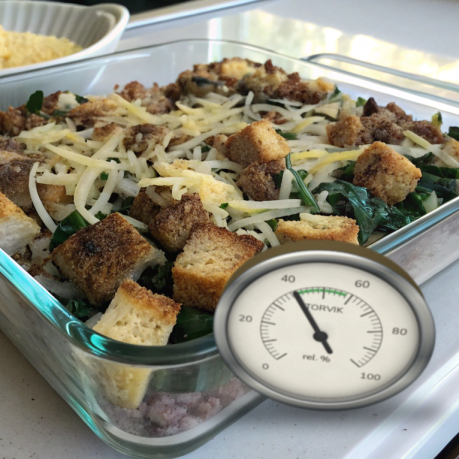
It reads {"value": 40, "unit": "%"}
